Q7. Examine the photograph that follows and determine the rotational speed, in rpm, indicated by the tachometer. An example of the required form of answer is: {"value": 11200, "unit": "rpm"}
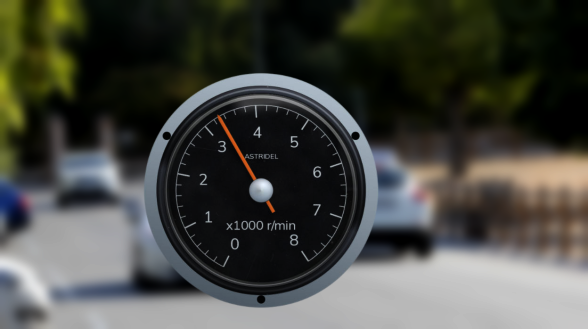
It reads {"value": 3300, "unit": "rpm"}
